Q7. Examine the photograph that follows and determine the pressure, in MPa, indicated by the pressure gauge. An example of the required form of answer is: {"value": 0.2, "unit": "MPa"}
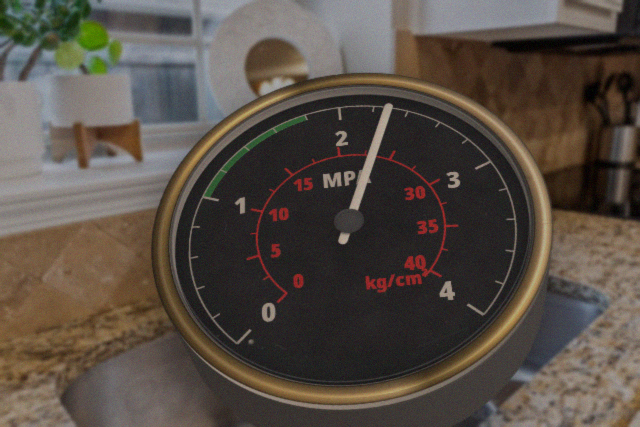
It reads {"value": 2.3, "unit": "MPa"}
